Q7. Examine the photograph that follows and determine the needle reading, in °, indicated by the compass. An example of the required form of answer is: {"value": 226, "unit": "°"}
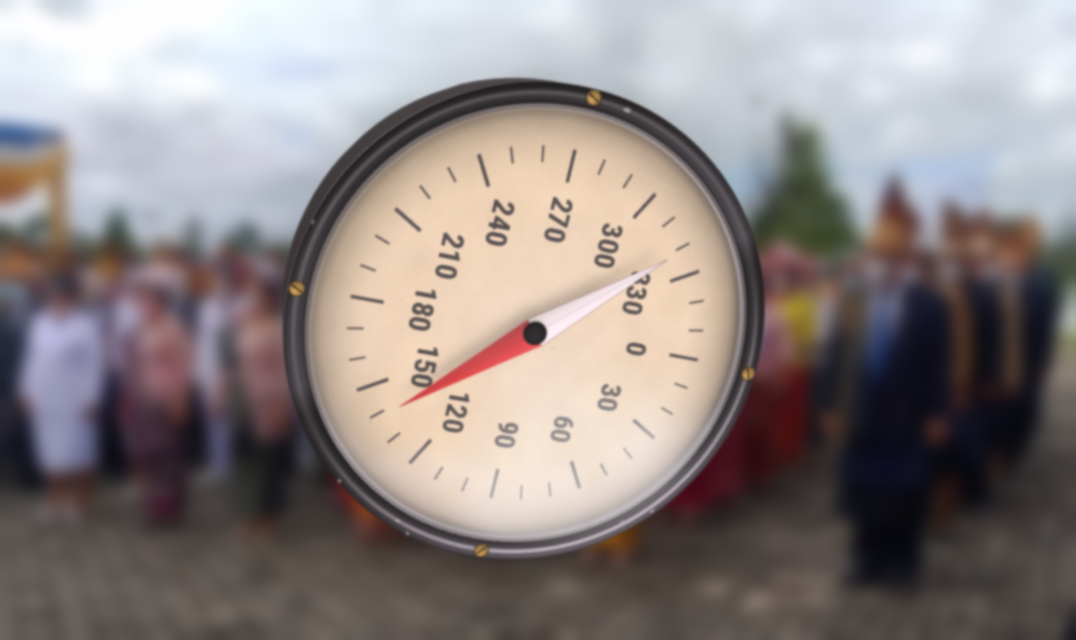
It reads {"value": 140, "unit": "°"}
